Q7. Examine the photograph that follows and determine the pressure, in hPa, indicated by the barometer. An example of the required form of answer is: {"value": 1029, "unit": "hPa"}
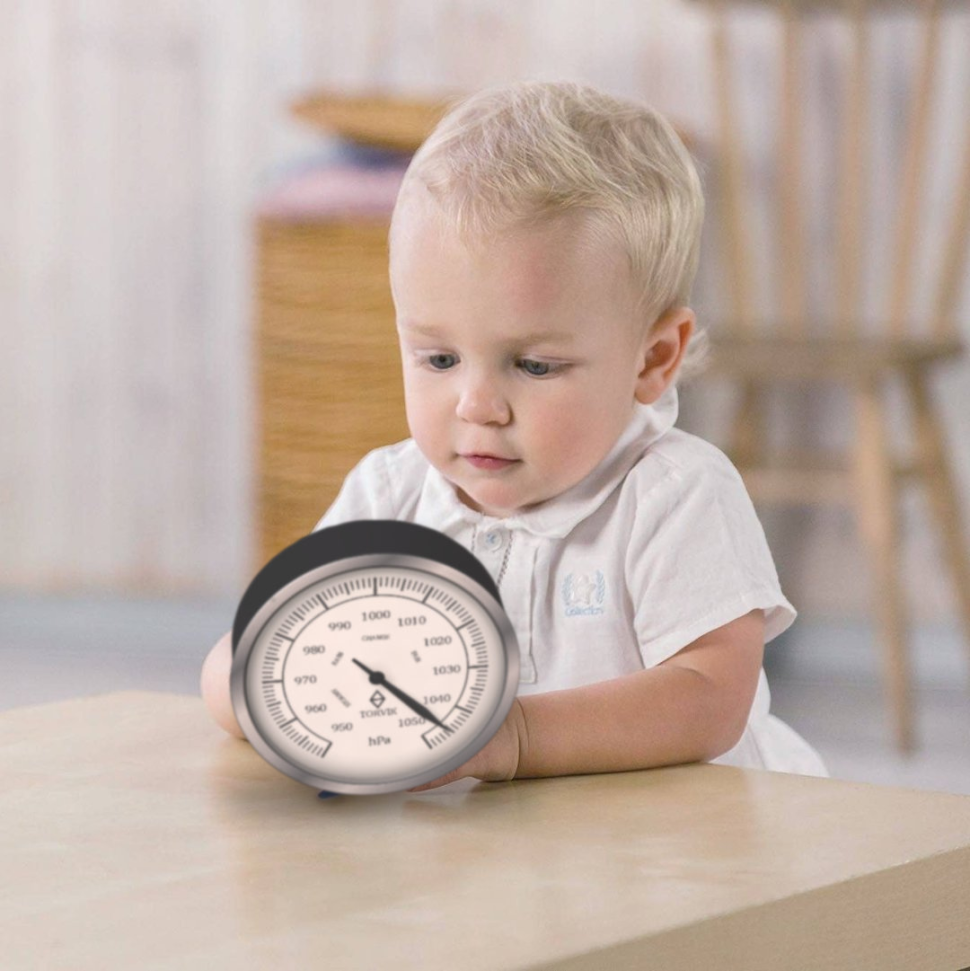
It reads {"value": 1045, "unit": "hPa"}
